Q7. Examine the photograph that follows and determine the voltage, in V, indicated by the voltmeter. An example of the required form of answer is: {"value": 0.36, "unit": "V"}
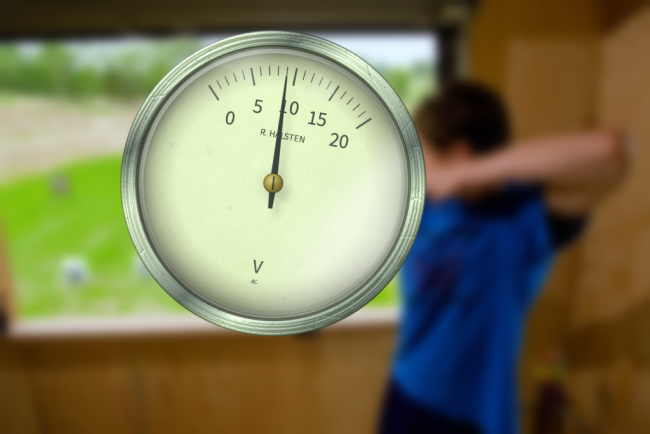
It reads {"value": 9, "unit": "V"}
